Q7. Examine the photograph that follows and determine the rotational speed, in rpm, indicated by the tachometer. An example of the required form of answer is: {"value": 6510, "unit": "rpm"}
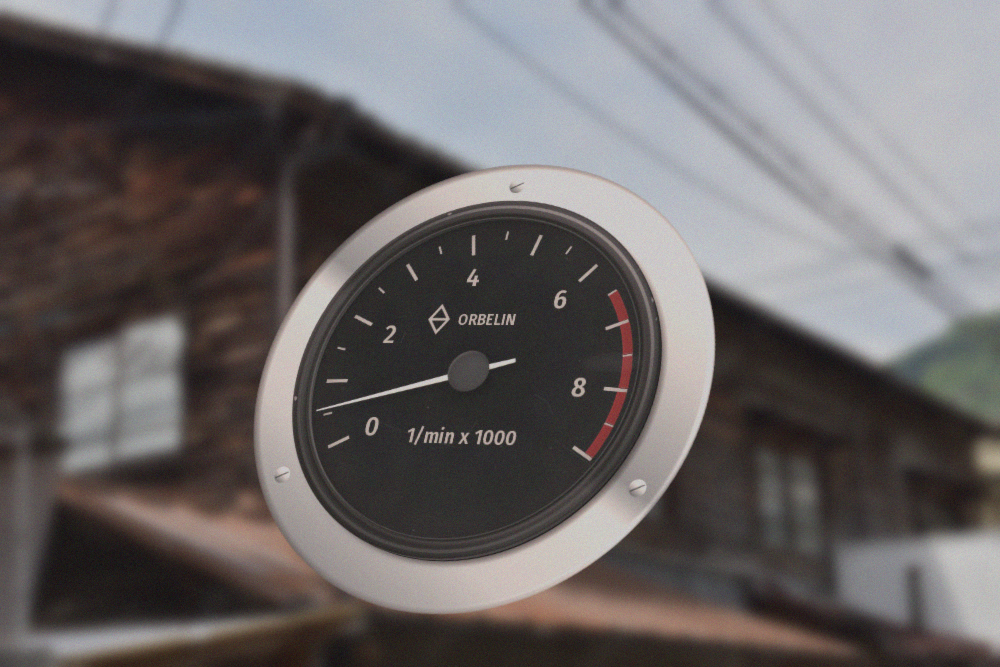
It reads {"value": 500, "unit": "rpm"}
